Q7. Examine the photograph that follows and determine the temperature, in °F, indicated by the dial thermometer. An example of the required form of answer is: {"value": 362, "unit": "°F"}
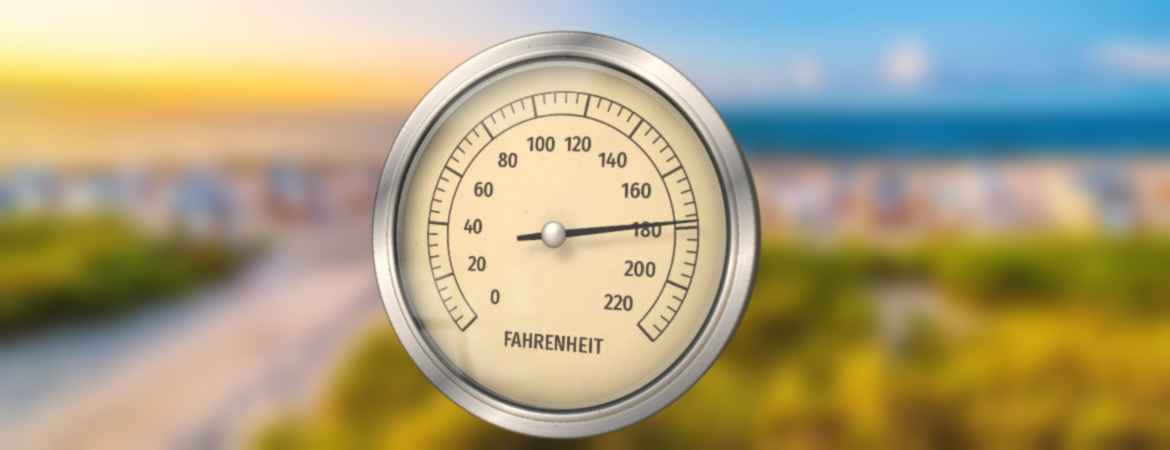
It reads {"value": 178, "unit": "°F"}
